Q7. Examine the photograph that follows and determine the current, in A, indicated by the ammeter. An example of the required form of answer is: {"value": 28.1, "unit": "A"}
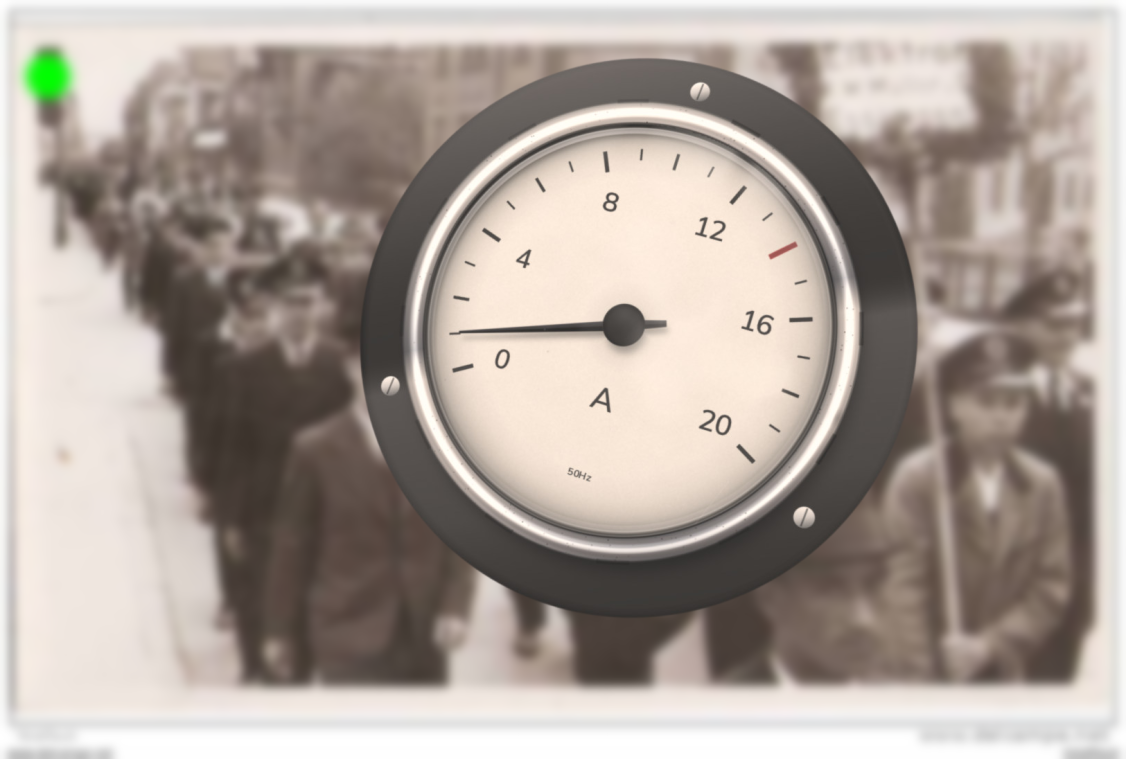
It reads {"value": 1, "unit": "A"}
